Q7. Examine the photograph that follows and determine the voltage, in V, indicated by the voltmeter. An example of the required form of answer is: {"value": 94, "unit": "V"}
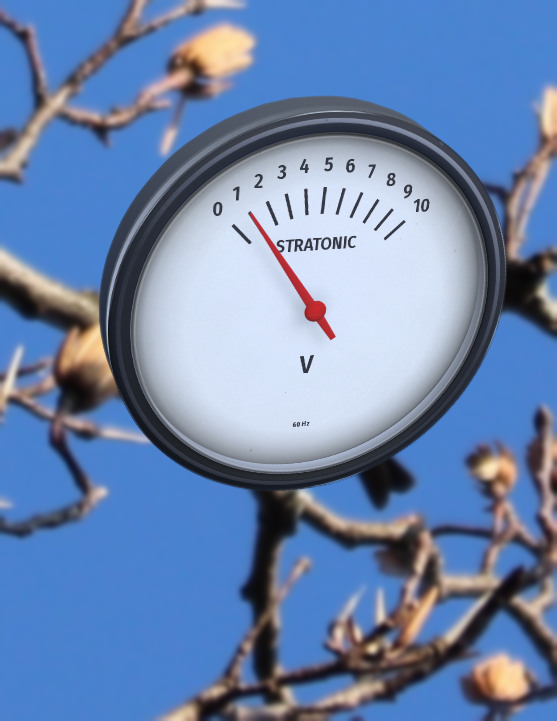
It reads {"value": 1, "unit": "V"}
